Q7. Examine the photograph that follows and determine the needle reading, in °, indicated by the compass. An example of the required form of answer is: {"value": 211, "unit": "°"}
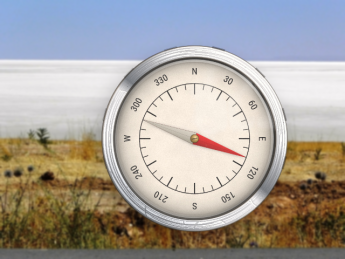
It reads {"value": 110, "unit": "°"}
